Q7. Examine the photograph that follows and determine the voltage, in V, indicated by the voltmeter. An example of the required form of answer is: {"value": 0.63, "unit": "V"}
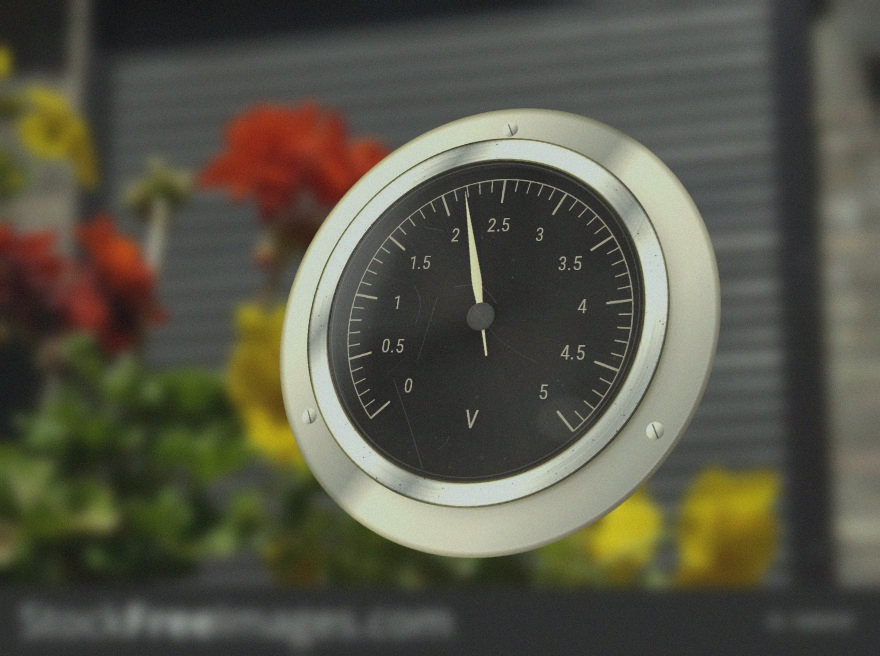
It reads {"value": 2.2, "unit": "V"}
